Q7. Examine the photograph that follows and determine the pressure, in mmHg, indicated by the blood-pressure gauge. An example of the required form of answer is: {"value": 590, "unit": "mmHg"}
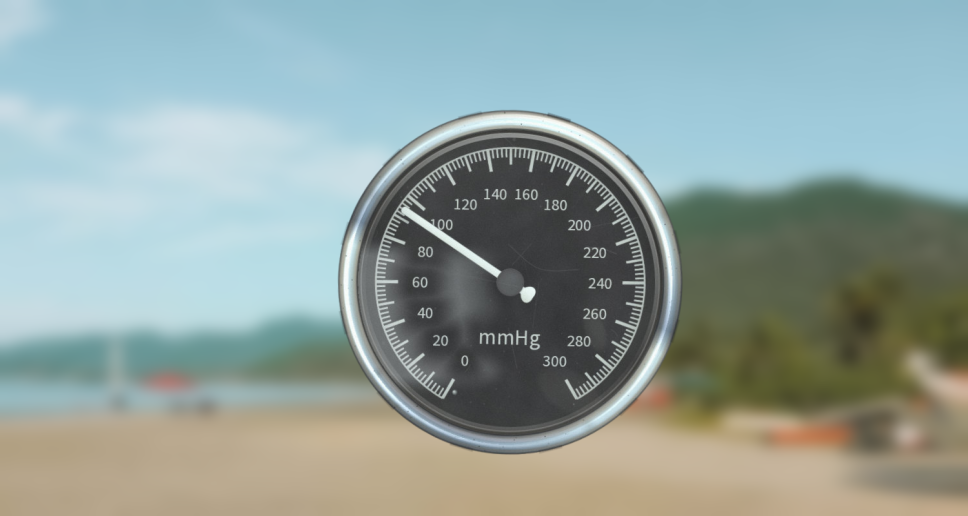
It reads {"value": 94, "unit": "mmHg"}
